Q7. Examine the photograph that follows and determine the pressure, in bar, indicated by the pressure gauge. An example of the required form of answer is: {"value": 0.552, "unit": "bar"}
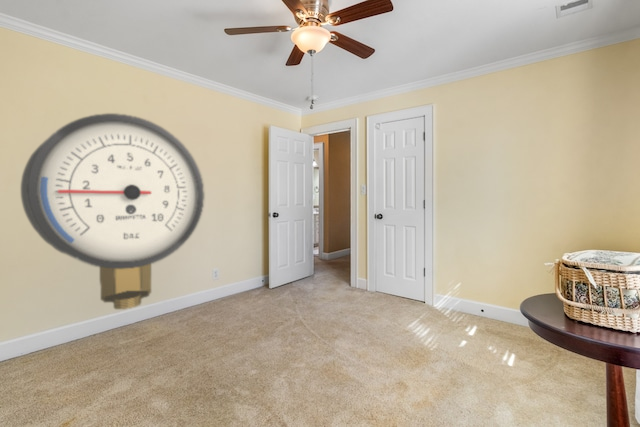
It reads {"value": 1.6, "unit": "bar"}
